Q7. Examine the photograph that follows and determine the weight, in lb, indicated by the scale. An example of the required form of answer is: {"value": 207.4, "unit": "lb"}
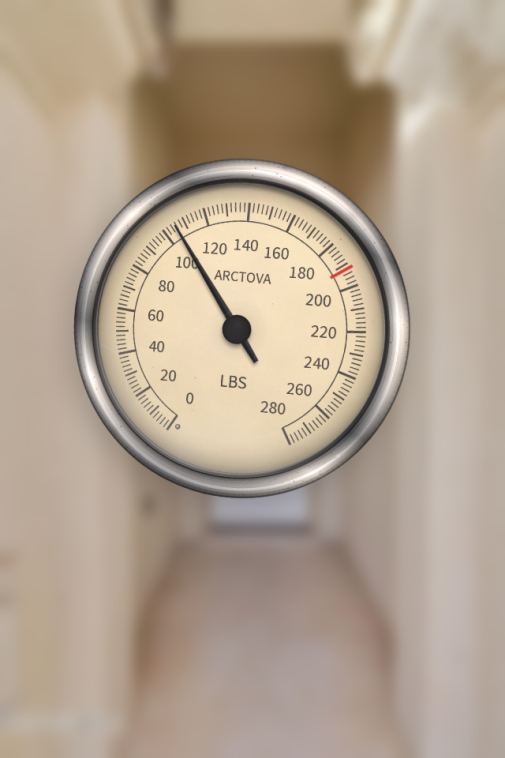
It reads {"value": 106, "unit": "lb"}
